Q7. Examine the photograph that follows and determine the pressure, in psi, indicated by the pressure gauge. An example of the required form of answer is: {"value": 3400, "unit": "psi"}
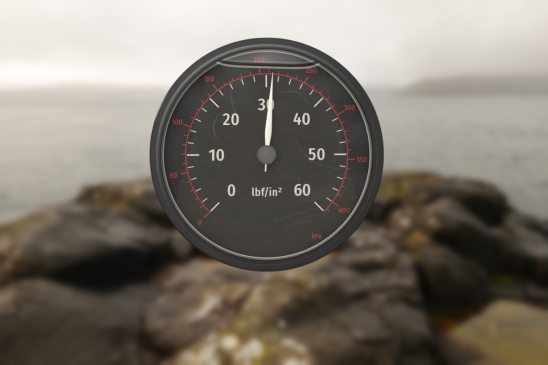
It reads {"value": 31, "unit": "psi"}
